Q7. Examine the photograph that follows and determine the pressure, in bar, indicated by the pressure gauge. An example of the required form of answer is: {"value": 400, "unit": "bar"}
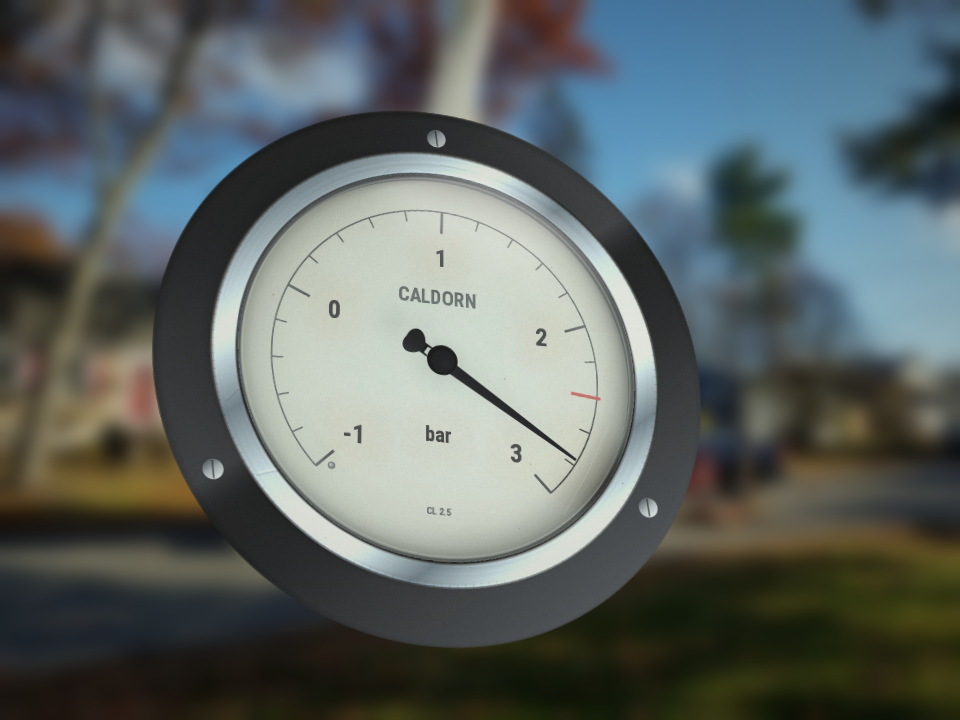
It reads {"value": 2.8, "unit": "bar"}
